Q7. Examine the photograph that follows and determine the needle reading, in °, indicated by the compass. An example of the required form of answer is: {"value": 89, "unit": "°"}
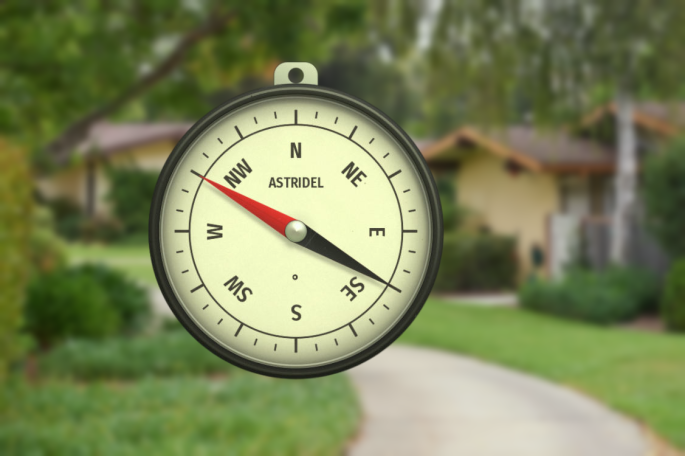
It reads {"value": 300, "unit": "°"}
